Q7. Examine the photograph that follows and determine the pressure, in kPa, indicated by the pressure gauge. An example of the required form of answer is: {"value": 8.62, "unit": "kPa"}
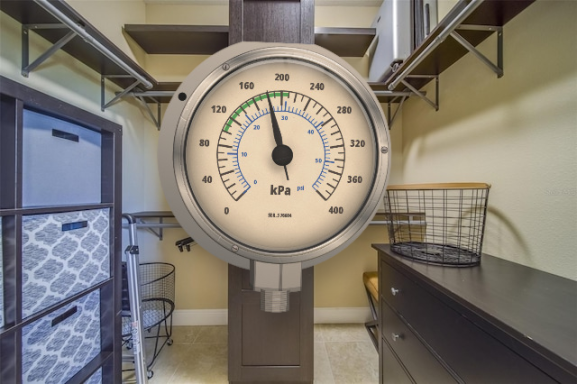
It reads {"value": 180, "unit": "kPa"}
